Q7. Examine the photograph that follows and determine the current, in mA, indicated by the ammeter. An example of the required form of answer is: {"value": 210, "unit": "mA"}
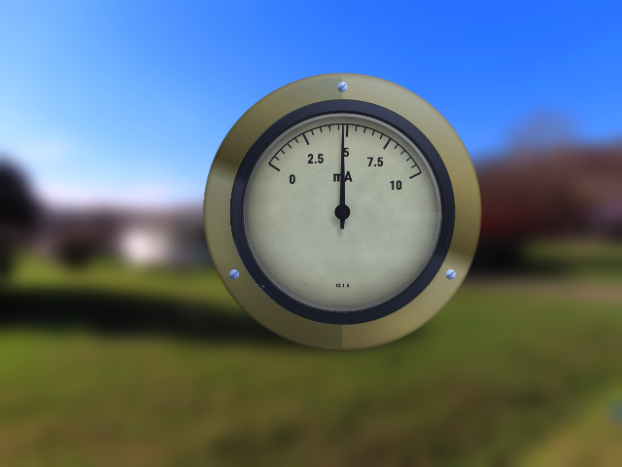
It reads {"value": 4.75, "unit": "mA"}
